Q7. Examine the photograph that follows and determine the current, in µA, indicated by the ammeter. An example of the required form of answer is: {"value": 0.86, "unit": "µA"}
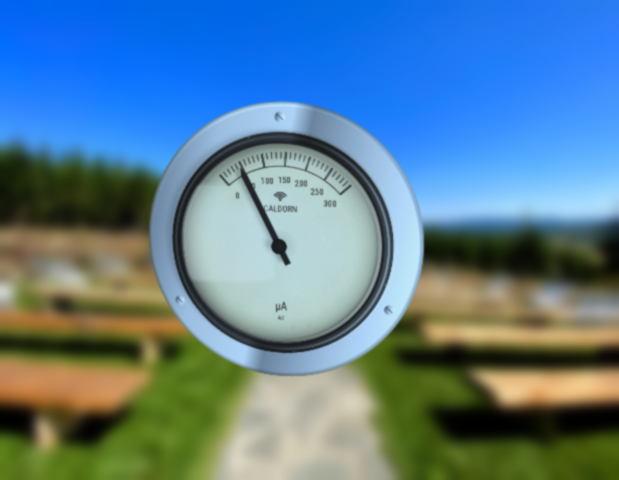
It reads {"value": 50, "unit": "µA"}
